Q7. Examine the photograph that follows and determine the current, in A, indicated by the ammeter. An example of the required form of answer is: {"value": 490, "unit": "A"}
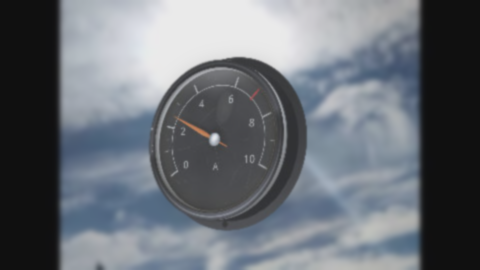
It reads {"value": 2.5, "unit": "A"}
